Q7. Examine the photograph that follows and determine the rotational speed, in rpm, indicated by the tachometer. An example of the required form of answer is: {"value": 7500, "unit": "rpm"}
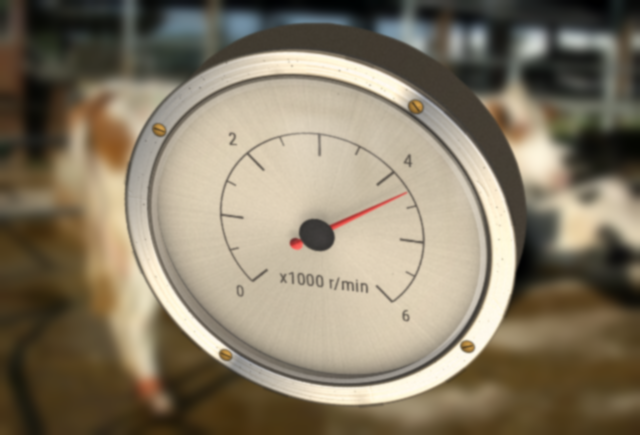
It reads {"value": 4250, "unit": "rpm"}
